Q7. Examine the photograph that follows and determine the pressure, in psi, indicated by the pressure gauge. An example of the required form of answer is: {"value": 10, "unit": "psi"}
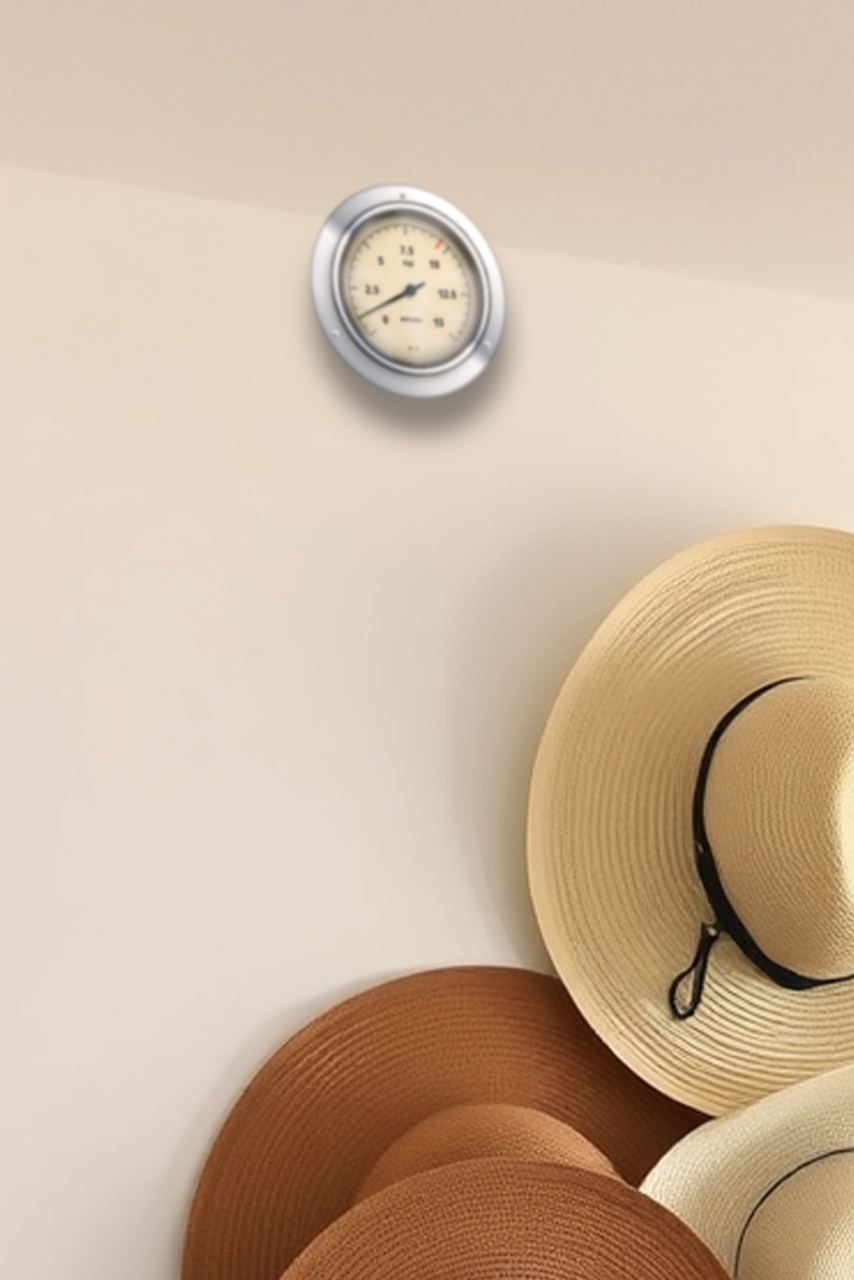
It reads {"value": 1, "unit": "psi"}
